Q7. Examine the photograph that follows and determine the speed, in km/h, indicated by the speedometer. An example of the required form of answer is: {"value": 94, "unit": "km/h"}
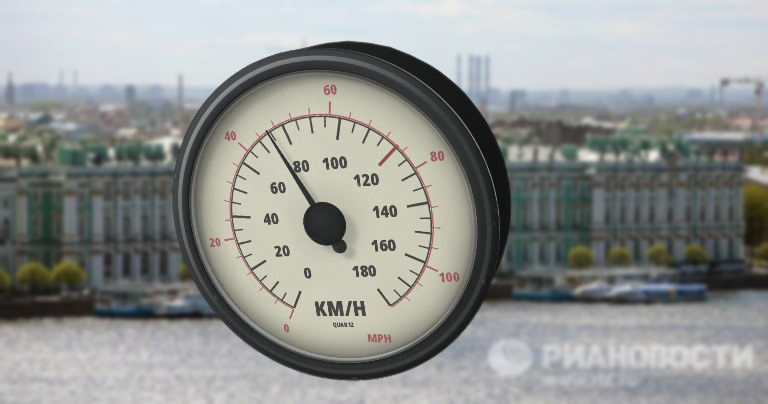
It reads {"value": 75, "unit": "km/h"}
